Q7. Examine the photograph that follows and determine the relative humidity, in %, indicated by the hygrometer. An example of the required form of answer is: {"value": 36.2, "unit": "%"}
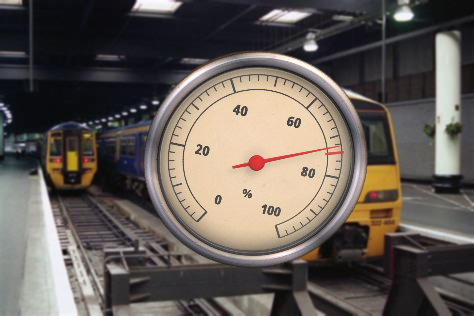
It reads {"value": 72, "unit": "%"}
